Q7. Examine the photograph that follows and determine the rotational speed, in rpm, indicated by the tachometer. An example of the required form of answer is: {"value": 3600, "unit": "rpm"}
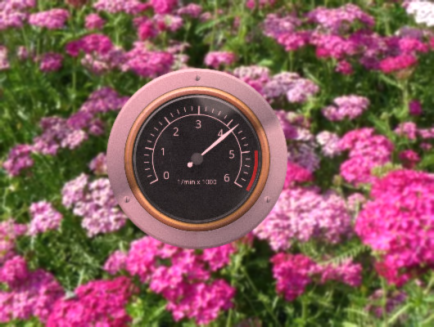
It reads {"value": 4200, "unit": "rpm"}
